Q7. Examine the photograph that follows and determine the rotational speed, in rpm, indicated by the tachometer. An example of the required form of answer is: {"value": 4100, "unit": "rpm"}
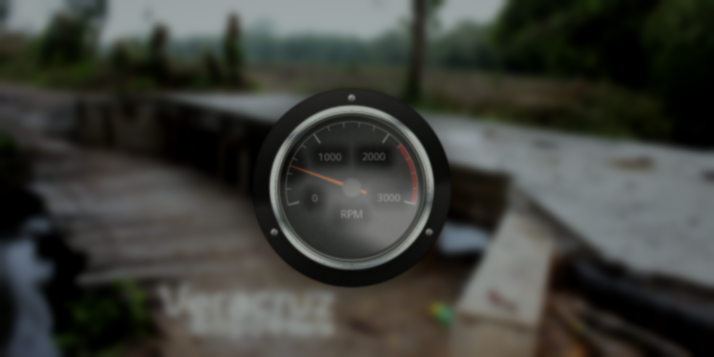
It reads {"value": 500, "unit": "rpm"}
